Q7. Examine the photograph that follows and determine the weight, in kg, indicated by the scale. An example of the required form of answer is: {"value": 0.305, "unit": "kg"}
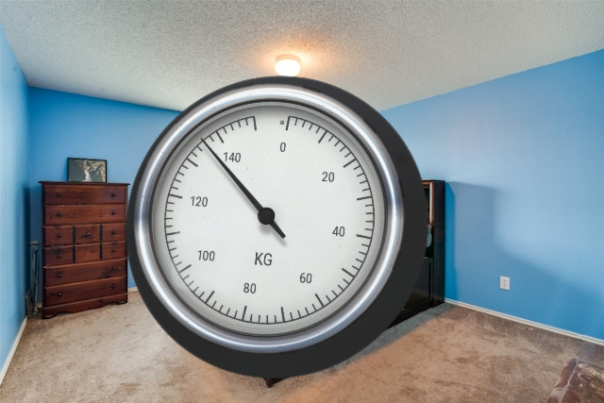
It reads {"value": 136, "unit": "kg"}
